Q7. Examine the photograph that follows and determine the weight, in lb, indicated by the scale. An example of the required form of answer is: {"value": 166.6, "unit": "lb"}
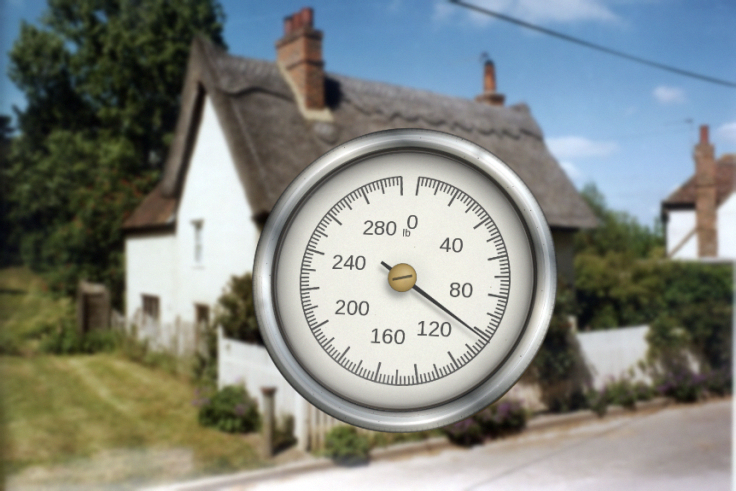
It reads {"value": 102, "unit": "lb"}
